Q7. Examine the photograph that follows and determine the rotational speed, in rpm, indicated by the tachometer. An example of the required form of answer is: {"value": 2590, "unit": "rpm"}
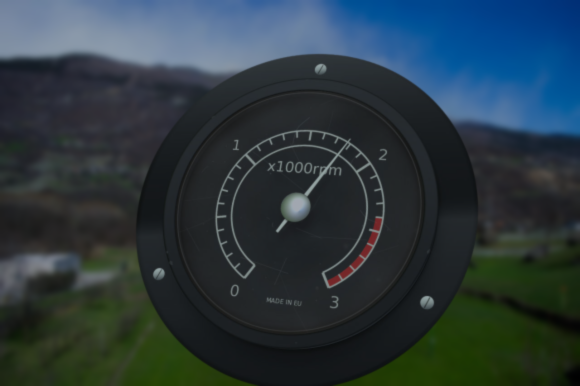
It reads {"value": 1800, "unit": "rpm"}
